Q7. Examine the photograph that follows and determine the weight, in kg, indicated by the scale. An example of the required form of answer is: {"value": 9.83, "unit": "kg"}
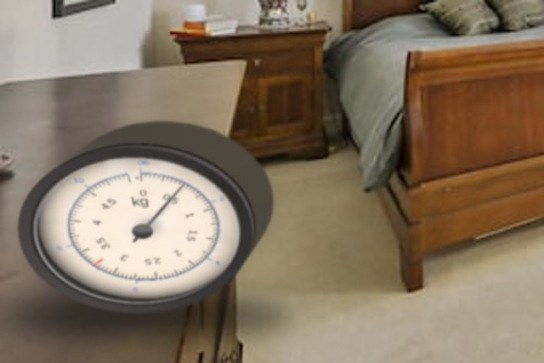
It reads {"value": 0.5, "unit": "kg"}
